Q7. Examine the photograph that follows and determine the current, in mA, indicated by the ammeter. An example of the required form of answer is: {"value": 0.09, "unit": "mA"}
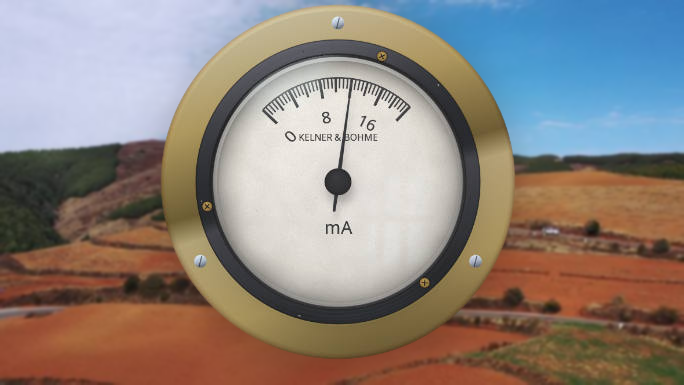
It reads {"value": 12, "unit": "mA"}
